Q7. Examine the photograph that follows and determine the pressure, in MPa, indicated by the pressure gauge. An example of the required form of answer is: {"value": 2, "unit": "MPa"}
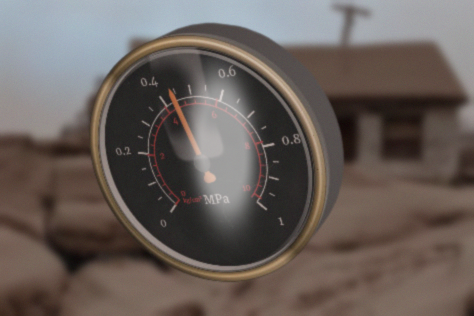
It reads {"value": 0.45, "unit": "MPa"}
